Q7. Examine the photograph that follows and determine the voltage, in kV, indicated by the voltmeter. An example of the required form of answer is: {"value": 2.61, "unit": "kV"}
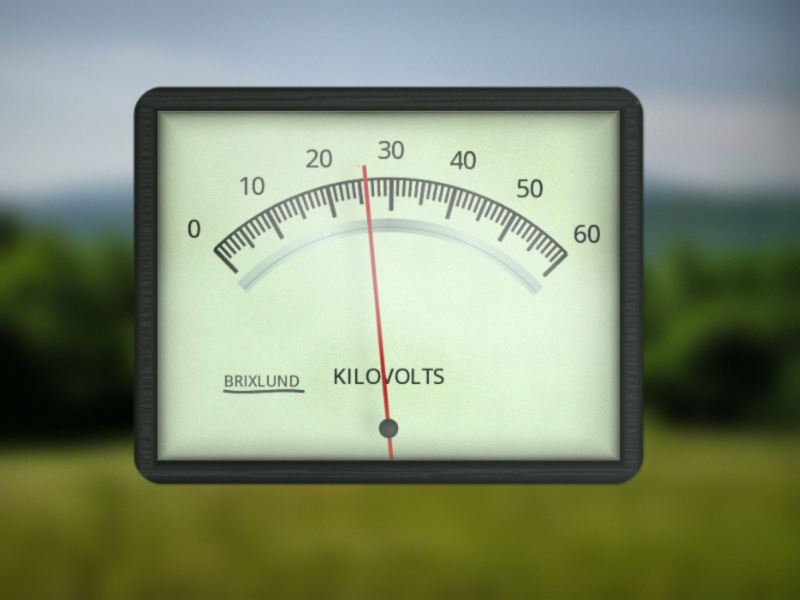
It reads {"value": 26, "unit": "kV"}
